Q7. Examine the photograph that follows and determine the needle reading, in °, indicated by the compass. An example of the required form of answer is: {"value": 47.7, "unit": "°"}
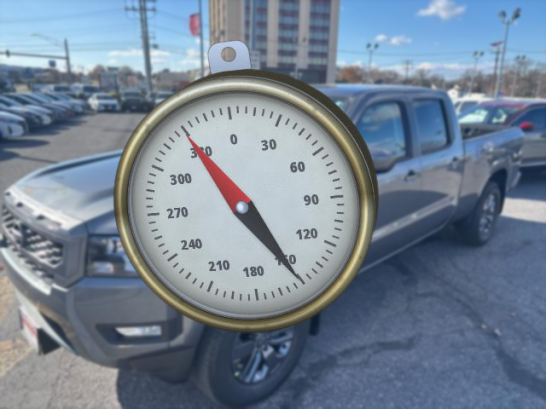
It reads {"value": 330, "unit": "°"}
